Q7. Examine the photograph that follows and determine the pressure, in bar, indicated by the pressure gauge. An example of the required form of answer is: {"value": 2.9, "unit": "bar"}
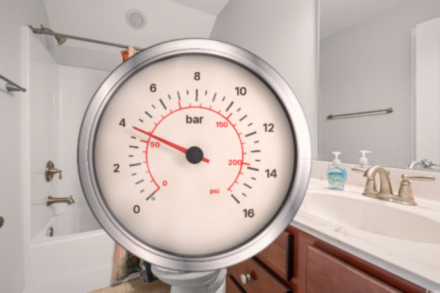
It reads {"value": 4, "unit": "bar"}
